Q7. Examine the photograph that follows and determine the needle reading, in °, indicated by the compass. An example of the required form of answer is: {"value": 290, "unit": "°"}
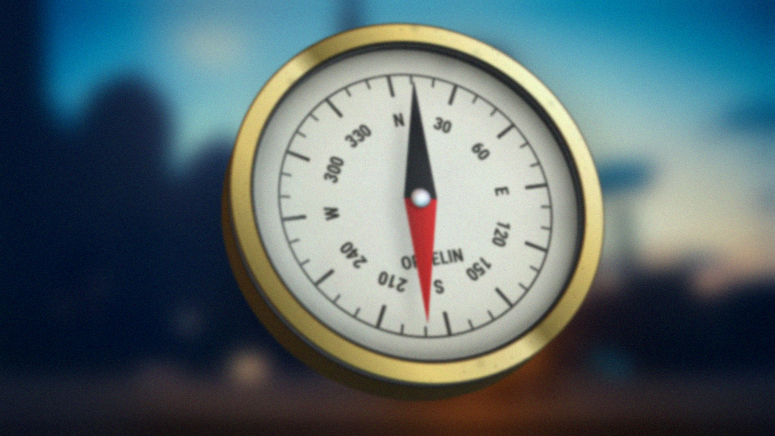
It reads {"value": 190, "unit": "°"}
